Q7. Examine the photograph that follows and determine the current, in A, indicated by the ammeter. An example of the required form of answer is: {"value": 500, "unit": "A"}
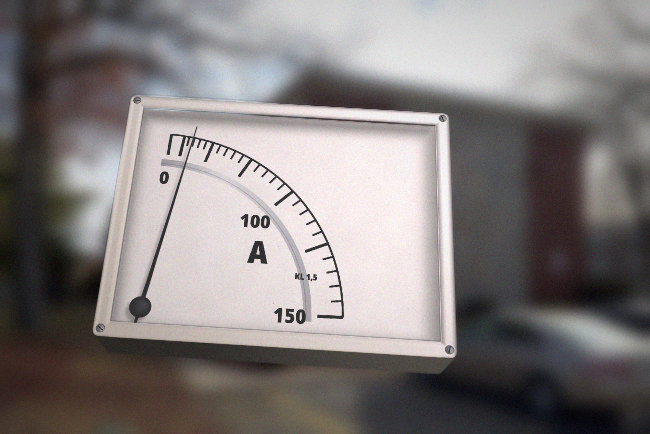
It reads {"value": 35, "unit": "A"}
